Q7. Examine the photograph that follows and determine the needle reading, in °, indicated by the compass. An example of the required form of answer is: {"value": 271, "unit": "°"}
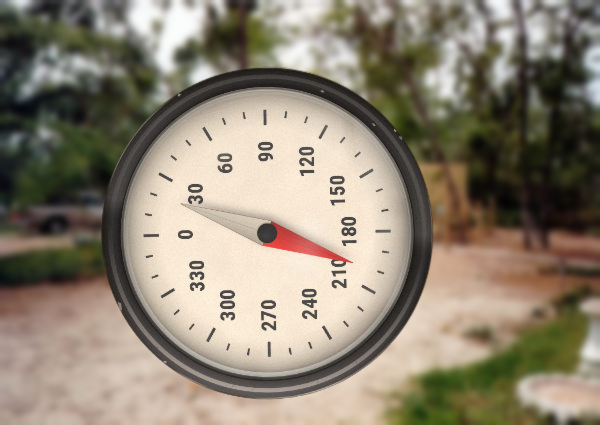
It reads {"value": 200, "unit": "°"}
